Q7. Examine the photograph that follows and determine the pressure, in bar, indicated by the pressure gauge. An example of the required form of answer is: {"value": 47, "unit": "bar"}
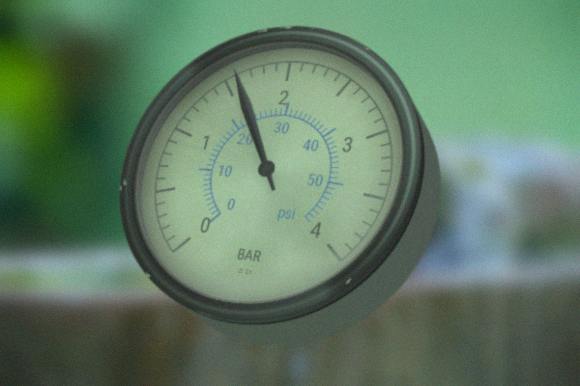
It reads {"value": 1.6, "unit": "bar"}
